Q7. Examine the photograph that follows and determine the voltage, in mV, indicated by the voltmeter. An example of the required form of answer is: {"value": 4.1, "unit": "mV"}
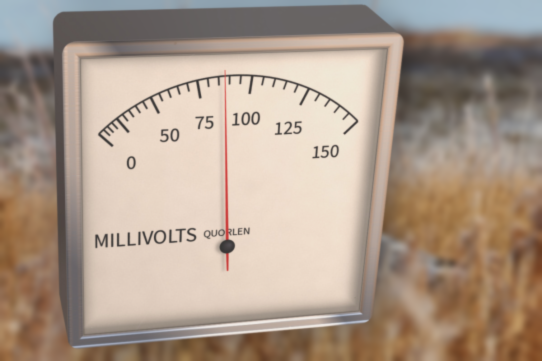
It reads {"value": 87.5, "unit": "mV"}
